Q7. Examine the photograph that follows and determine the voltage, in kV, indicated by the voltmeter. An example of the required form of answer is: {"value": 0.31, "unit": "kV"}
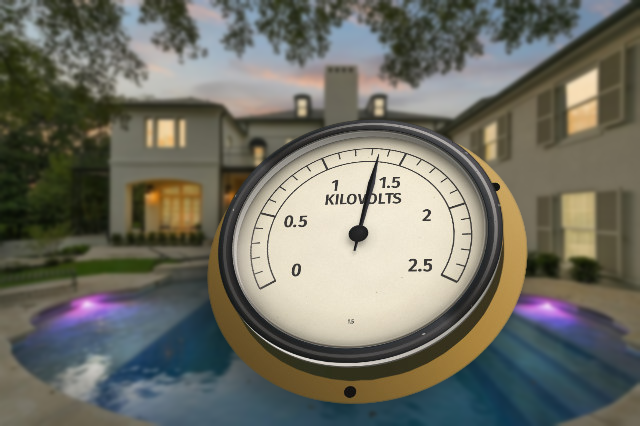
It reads {"value": 1.35, "unit": "kV"}
